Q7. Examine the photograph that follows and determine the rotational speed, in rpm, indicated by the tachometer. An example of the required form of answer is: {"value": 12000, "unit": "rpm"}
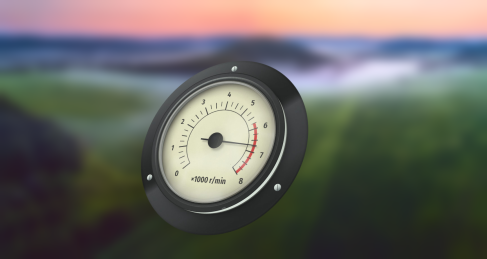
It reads {"value": 6750, "unit": "rpm"}
